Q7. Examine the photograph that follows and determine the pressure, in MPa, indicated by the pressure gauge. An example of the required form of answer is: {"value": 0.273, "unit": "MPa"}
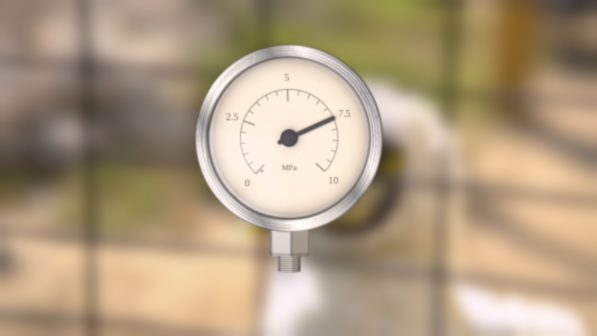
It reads {"value": 7.5, "unit": "MPa"}
